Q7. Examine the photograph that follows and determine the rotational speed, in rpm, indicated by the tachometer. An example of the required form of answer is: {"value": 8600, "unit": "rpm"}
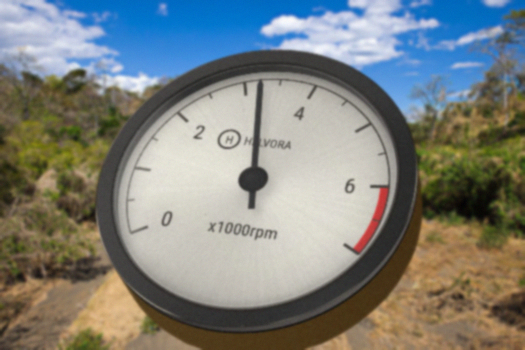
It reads {"value": 3250, "unit": "rpm"}
